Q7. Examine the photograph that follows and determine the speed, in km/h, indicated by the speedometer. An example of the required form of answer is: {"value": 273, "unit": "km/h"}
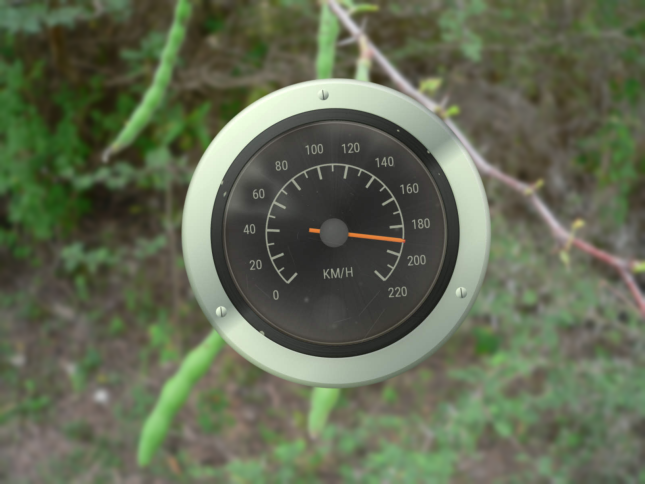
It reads {"value": 190, "unit": "km/h"}
